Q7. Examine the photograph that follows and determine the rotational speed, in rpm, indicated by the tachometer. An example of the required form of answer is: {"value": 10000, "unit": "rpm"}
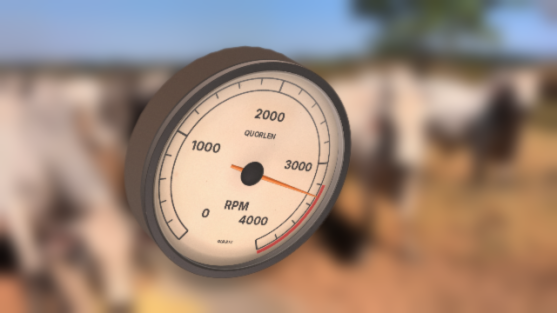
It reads {"value": 3300, "unit": "rpm"}
